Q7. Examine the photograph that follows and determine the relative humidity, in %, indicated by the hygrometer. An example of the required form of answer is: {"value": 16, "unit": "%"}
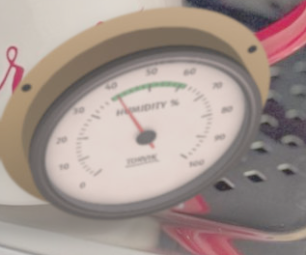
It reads {"value": 40, "unit": "%"}
